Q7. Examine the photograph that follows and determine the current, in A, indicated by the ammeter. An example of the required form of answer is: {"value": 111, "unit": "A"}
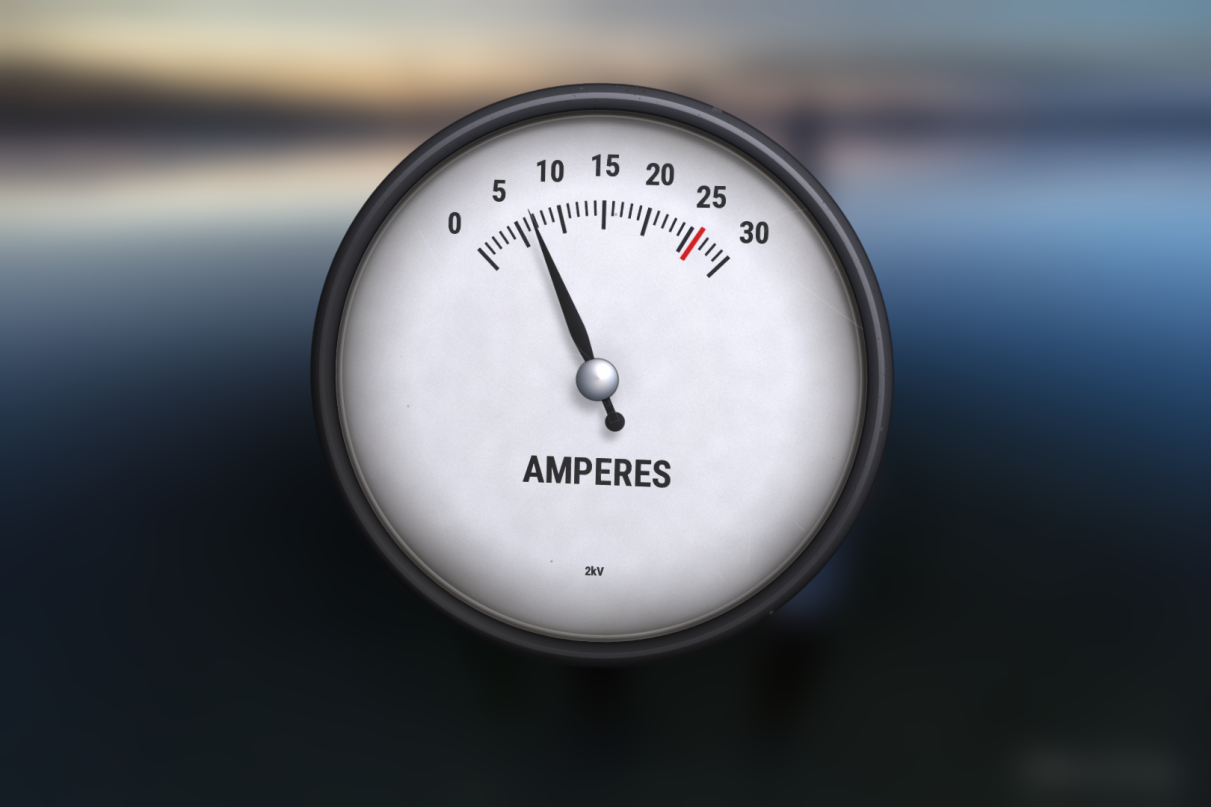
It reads {"value": 7, "unit": "A"}
